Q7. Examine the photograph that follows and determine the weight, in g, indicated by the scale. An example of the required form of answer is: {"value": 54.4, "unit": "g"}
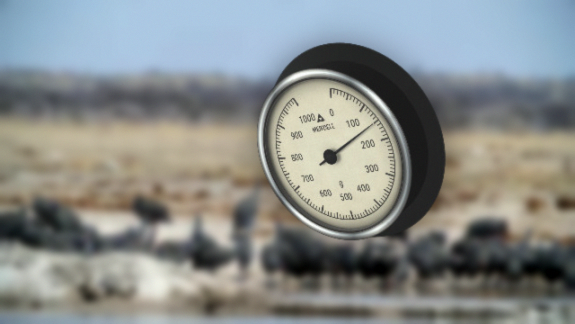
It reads {"value": 150, "unit": "g"}
